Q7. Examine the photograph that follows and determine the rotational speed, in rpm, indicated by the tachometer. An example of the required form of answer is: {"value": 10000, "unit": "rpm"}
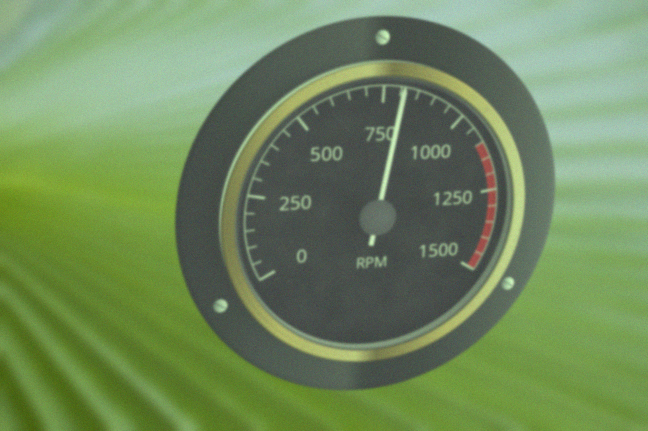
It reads {"value": 800, "unit": "rpm"}
